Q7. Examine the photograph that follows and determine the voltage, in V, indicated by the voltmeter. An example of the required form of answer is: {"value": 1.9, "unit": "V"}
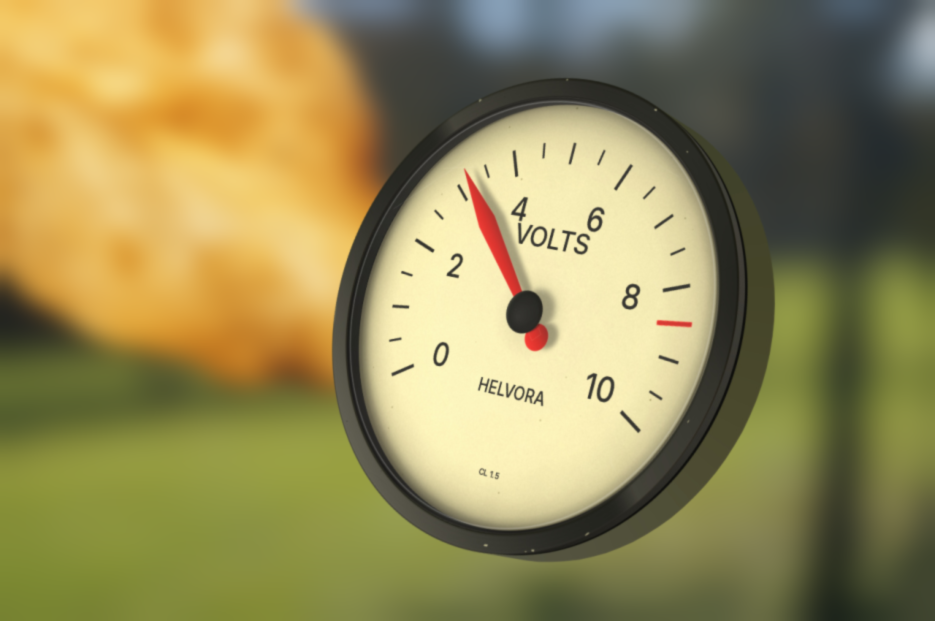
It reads {"value": 3.25, "unit": "V"}
